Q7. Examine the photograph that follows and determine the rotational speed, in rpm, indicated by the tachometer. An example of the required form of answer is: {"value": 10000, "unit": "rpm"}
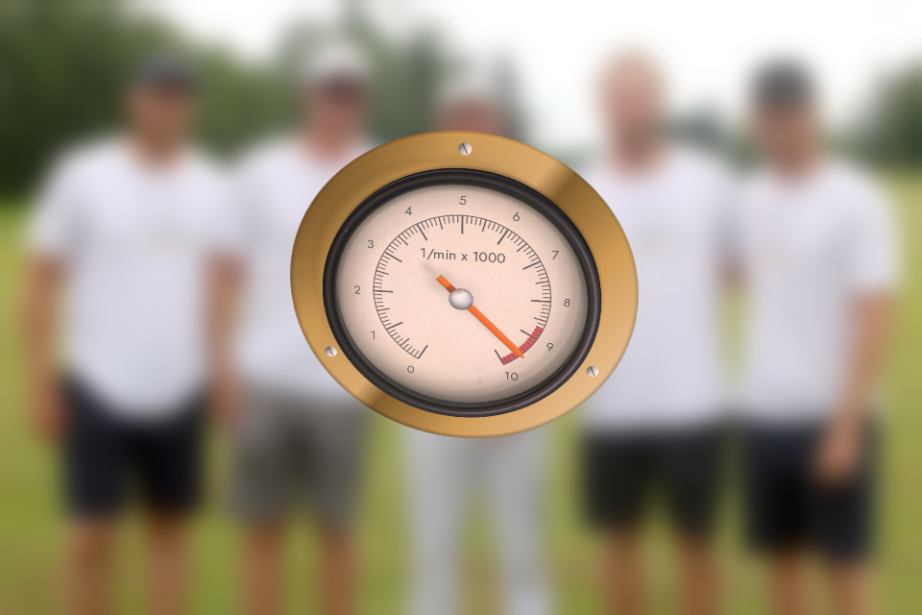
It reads {"value": 9500, "unit": "rpm"}
